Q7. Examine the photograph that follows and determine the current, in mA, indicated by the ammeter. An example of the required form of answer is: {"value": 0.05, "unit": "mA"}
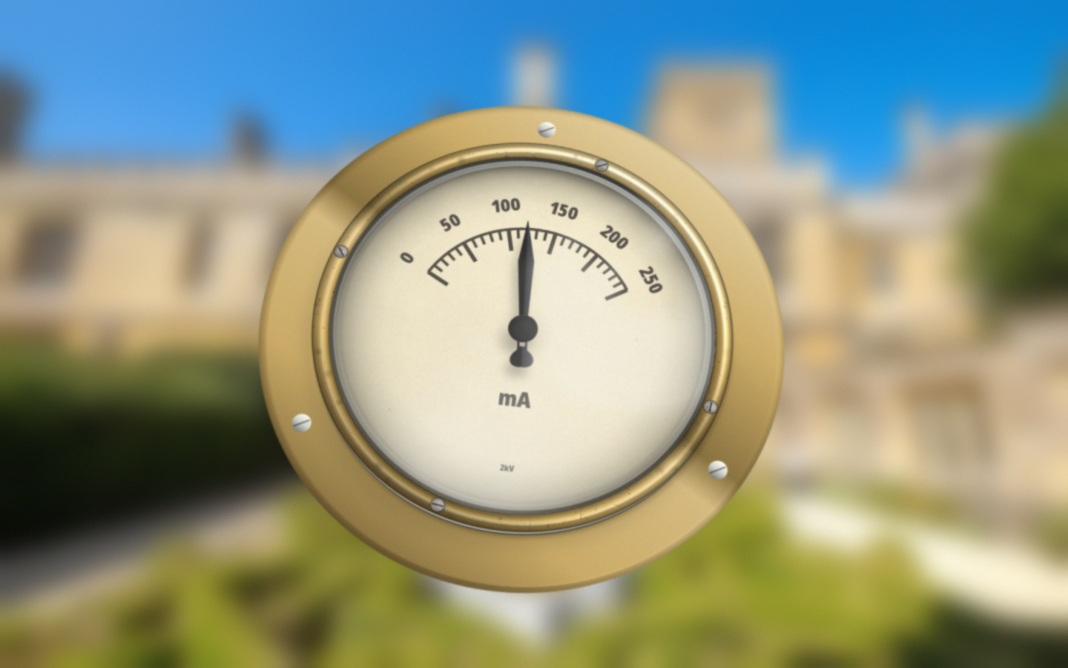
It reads {"value": 120, "unit": "mA"}
